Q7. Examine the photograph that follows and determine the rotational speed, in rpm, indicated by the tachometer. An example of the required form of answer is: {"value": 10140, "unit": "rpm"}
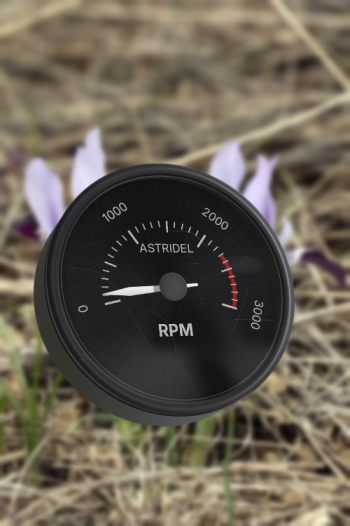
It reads {"value": 100, "unit": "rpm"}
